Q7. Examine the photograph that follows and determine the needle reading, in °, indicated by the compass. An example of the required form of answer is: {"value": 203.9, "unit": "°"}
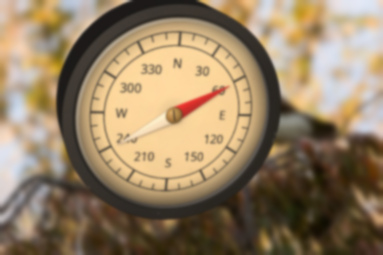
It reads {"value": 60, "unit": "°"}
